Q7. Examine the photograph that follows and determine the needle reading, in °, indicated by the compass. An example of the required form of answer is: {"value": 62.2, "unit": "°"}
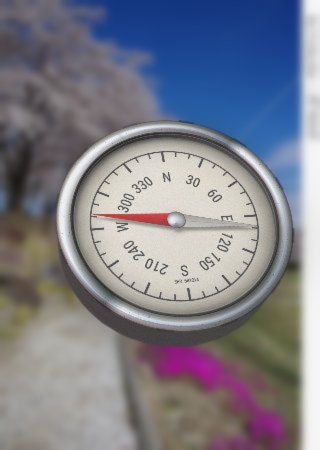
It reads {"value": 280, "unit": "°"}
